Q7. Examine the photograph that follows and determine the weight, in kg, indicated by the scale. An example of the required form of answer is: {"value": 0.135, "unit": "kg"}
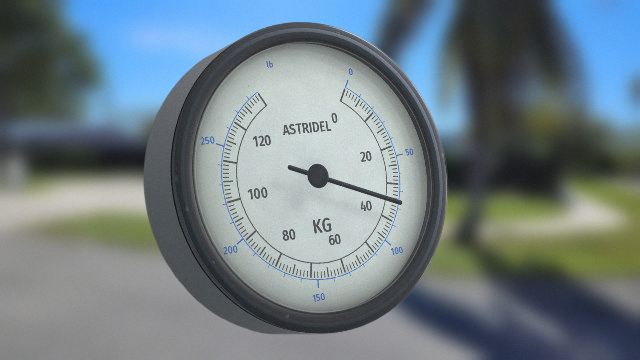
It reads {"value": 35, "unit": "kg"}
